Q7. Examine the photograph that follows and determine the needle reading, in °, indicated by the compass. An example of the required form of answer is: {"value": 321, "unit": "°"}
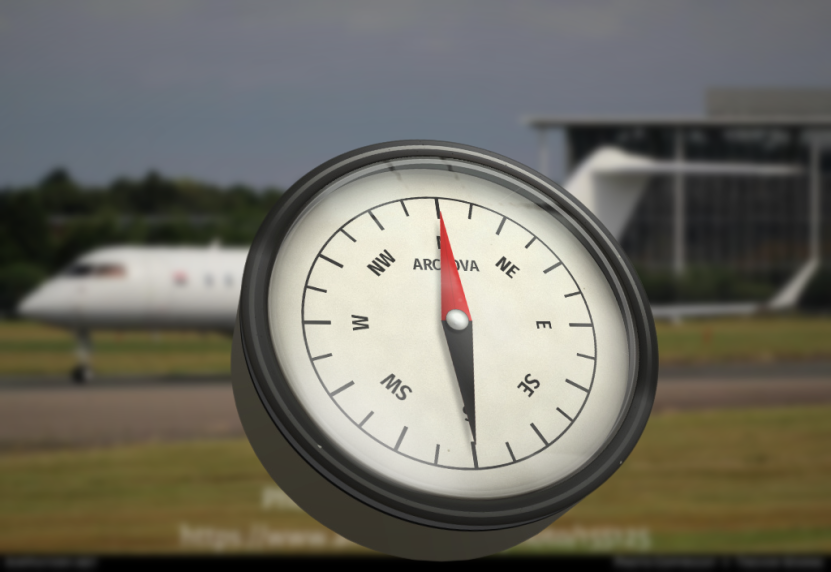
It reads {"value": 0, "unit": "°"}
